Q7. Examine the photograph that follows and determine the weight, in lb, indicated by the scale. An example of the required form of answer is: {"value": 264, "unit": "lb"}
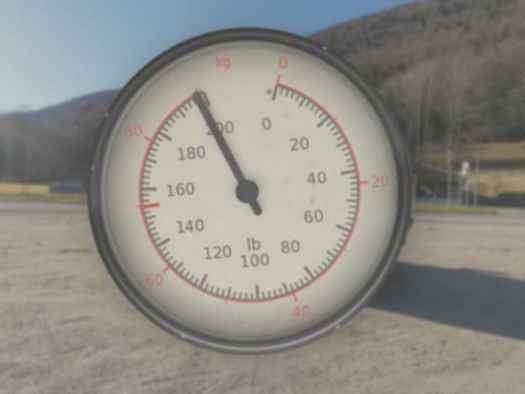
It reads {"value": 198, "unit": "lb"}
